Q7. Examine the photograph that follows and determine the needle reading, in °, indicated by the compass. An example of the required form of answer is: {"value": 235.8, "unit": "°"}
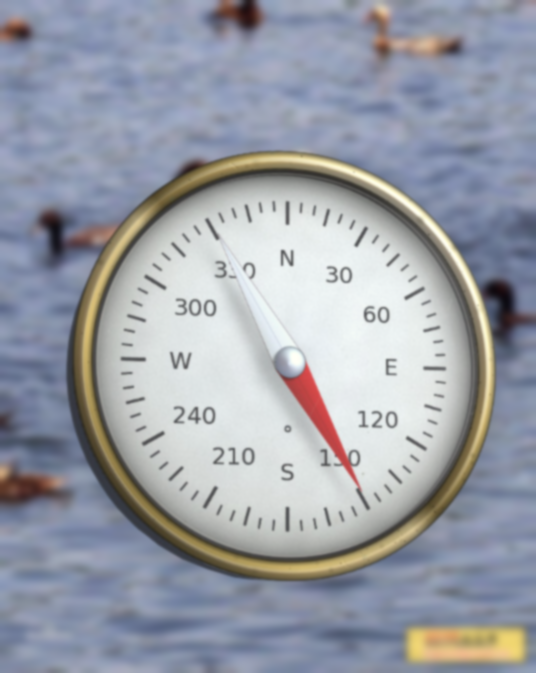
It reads {"value": 150, "unit": "°"}
